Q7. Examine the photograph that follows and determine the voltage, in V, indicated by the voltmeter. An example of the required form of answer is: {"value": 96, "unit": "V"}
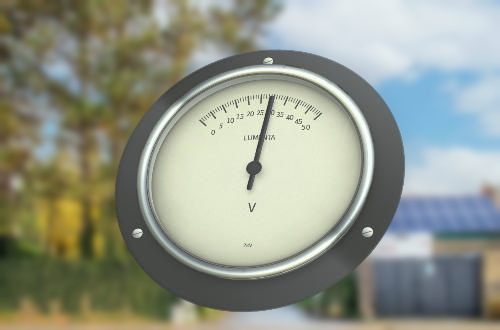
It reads {"value": 30, "unit": "V"}
